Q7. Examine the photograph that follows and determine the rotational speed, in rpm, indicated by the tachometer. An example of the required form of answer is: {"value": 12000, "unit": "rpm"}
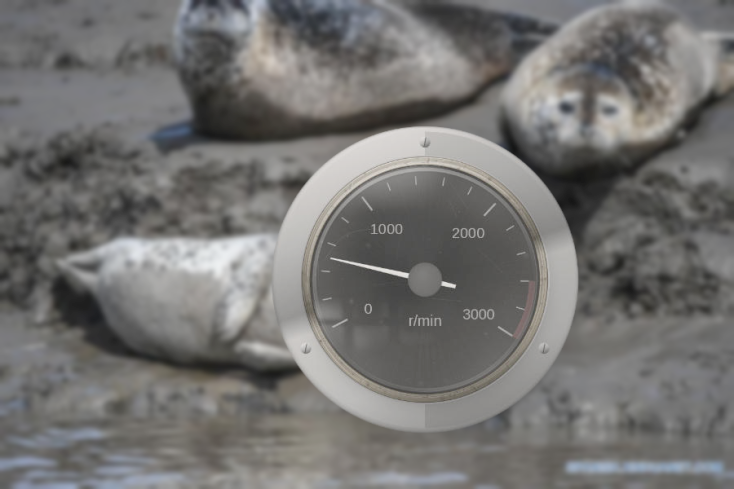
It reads {"value": 500, "unit": "rpm"}
